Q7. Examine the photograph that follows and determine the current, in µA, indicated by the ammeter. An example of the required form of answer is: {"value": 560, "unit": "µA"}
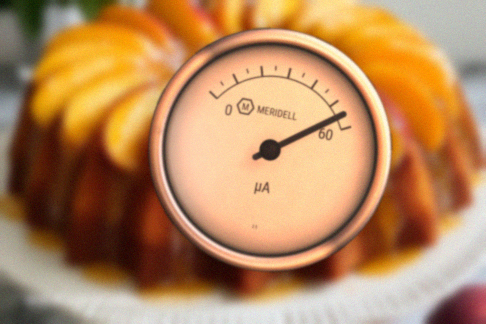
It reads {"value": 55, "unit": "µA"}
